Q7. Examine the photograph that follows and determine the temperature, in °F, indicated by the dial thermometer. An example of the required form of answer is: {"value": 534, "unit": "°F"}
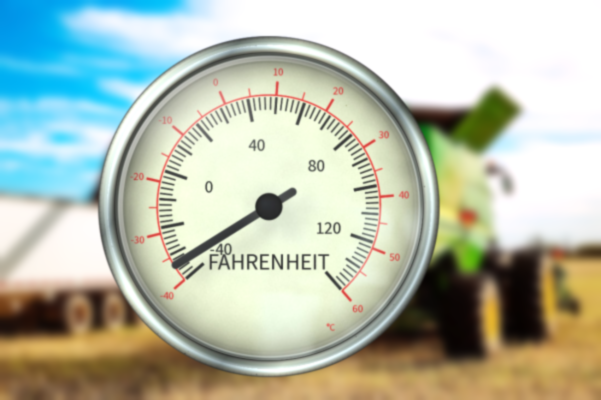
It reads {"value": -34, "unit": "°F"}
